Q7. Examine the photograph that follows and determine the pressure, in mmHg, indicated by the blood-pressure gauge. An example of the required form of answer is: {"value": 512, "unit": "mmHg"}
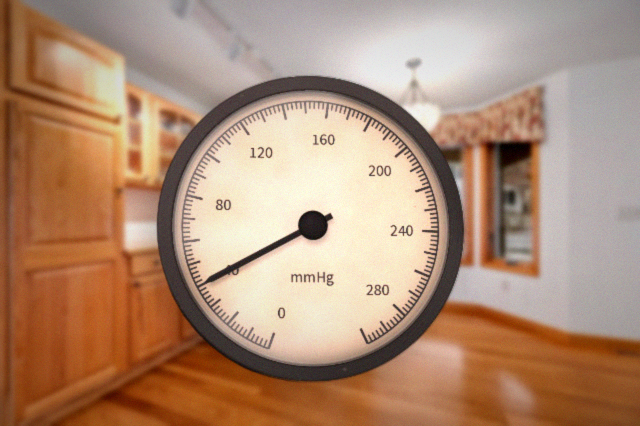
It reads {"value": 40, "unit": "mmHg"}
